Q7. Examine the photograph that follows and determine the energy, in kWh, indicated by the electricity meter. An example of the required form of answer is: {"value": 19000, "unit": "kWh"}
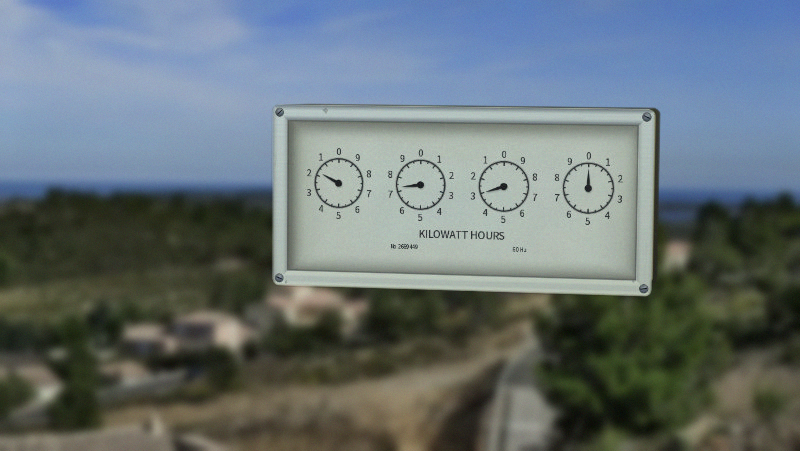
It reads {"value": 1730, "unit": "kWh"}
